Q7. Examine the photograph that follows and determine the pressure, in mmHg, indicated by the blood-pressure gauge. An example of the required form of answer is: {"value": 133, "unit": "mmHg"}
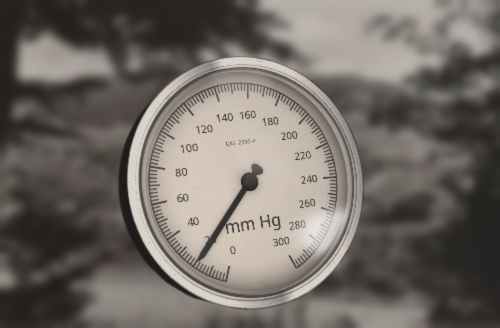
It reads {"value": 20, "unit": "mmHg"}
